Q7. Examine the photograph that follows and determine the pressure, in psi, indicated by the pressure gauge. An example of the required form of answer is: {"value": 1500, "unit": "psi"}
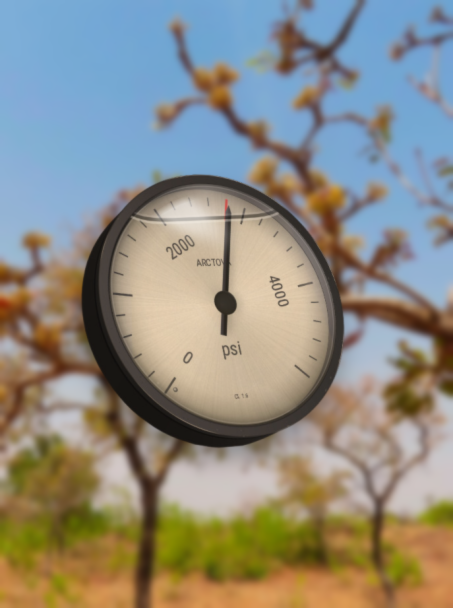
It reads {"value": 2800, "unit": "psi"}
